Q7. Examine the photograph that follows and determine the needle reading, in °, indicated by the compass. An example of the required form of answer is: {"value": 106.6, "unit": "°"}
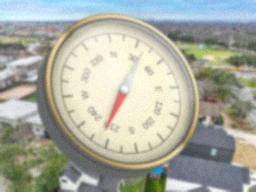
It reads {"value": 217.5, "unit": "°"}
